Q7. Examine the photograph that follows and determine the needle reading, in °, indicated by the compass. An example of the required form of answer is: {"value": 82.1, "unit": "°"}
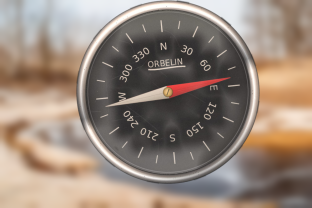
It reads {"value": 82.5, "unit": "°"}
